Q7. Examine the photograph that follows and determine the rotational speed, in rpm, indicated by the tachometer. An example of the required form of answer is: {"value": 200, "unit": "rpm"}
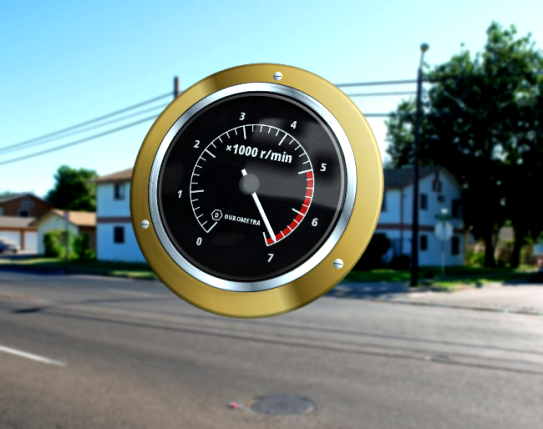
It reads {"value": 6800, "unit": "rpm"}
